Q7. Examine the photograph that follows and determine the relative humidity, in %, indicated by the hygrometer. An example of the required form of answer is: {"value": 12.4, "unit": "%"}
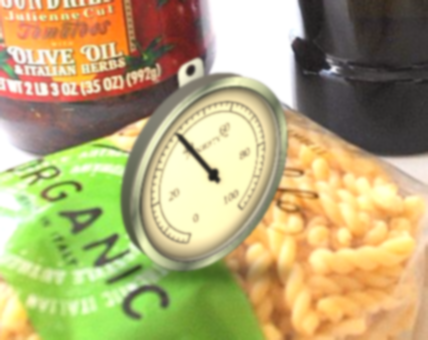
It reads {"value": 40, "unit": "%"}
